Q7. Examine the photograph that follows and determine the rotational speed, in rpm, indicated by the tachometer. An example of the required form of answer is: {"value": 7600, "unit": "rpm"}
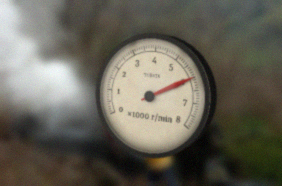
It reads {"value": 6000, "unit": "rpm"}
